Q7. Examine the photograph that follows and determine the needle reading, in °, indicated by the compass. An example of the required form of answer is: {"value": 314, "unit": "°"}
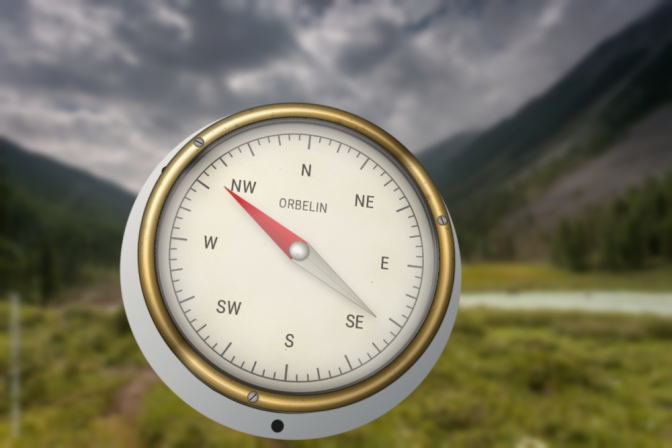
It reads {"value": 305, "unit": "°"}
